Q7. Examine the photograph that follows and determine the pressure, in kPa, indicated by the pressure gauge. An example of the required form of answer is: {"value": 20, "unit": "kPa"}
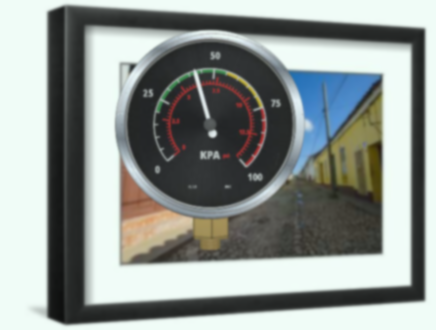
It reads {"value": 42.5, "unit": "kPa"}
